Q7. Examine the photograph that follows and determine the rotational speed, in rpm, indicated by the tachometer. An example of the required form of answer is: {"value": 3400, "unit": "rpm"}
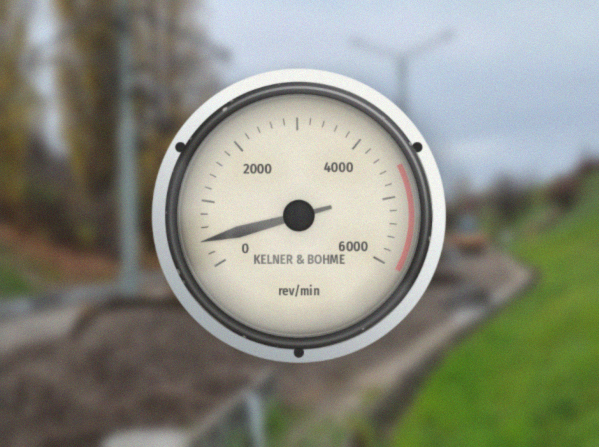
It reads {"value": 400, "unit": "rpm"}
